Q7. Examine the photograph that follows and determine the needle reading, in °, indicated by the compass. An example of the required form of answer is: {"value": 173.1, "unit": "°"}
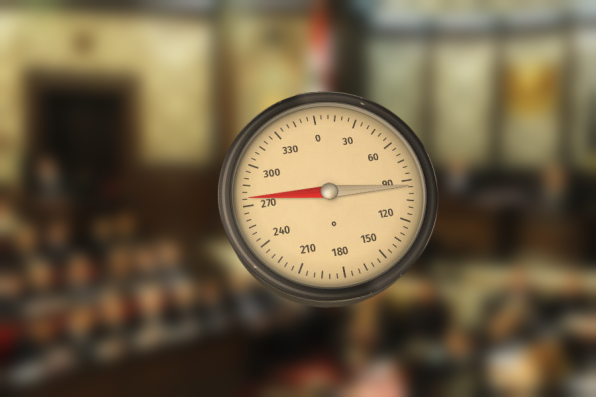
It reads {"value": 275, "unit": "°"}
